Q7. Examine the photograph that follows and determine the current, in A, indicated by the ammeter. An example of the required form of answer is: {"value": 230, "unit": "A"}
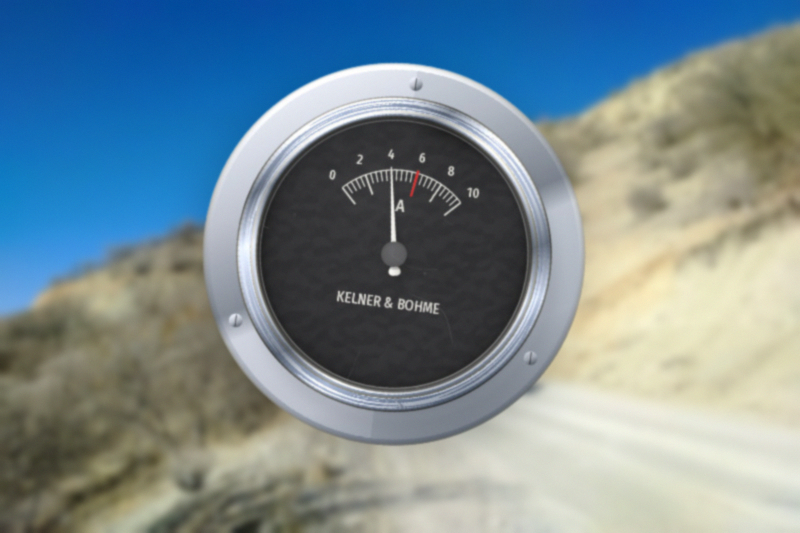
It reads {"value": 4, "unit": "A"}
